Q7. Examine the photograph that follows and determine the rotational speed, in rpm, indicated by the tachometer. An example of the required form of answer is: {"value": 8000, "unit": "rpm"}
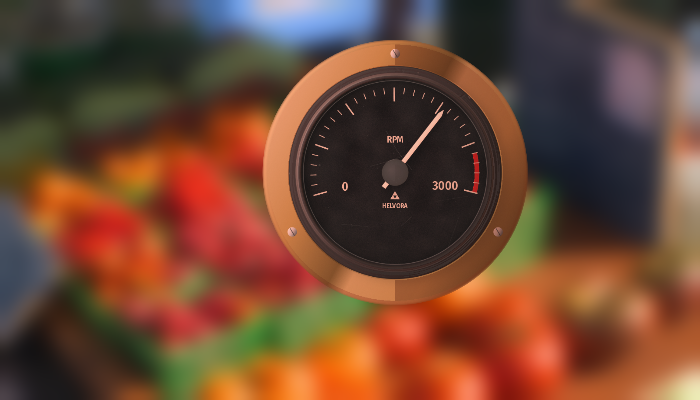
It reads {"value": 2050, "unit": "rpm"}
